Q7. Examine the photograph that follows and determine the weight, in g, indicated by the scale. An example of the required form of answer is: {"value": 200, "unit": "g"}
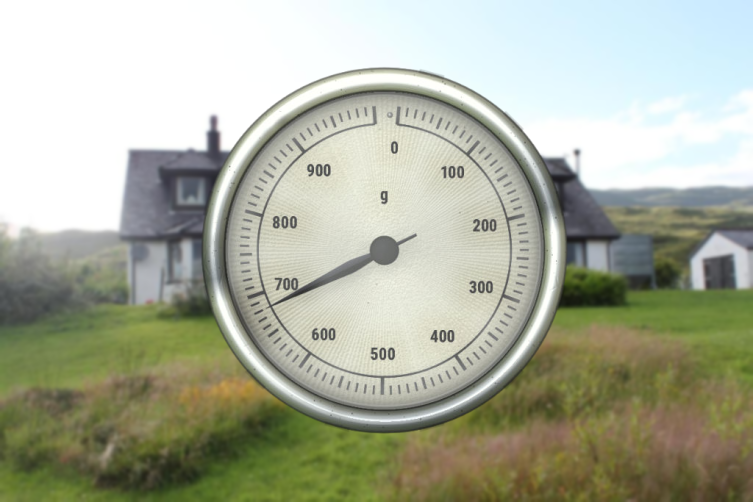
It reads {"value": 680, "unit": "g"}
